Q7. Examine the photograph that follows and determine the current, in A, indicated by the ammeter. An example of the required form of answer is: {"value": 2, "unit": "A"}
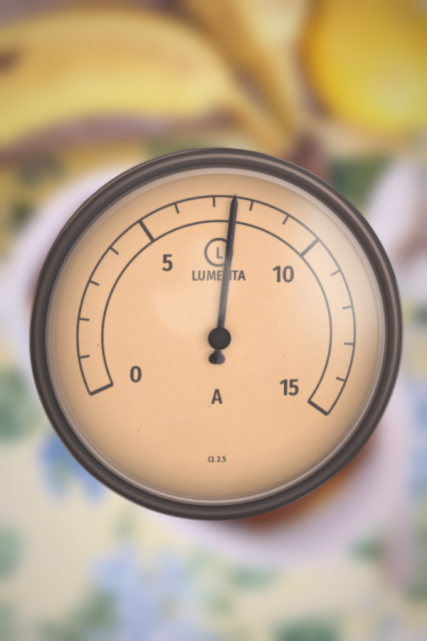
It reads {"value": 7.5, "unit": "A"}
